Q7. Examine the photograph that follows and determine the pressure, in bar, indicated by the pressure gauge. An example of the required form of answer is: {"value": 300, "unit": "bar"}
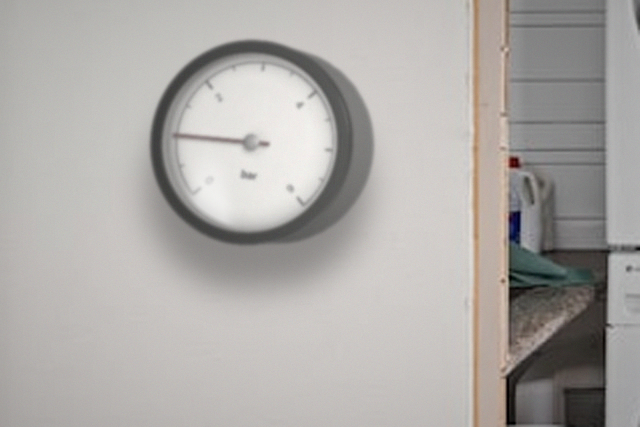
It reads {"value": 1, "unit": "bar"}
